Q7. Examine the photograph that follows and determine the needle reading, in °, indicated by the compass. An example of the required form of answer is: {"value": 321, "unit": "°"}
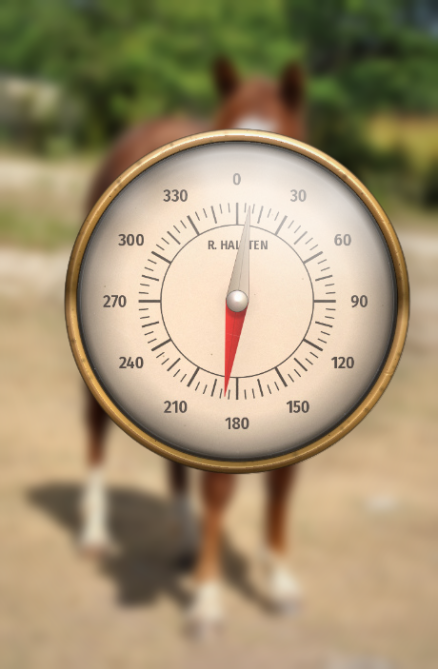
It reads {"value": 187.5, "unit": "°"}
